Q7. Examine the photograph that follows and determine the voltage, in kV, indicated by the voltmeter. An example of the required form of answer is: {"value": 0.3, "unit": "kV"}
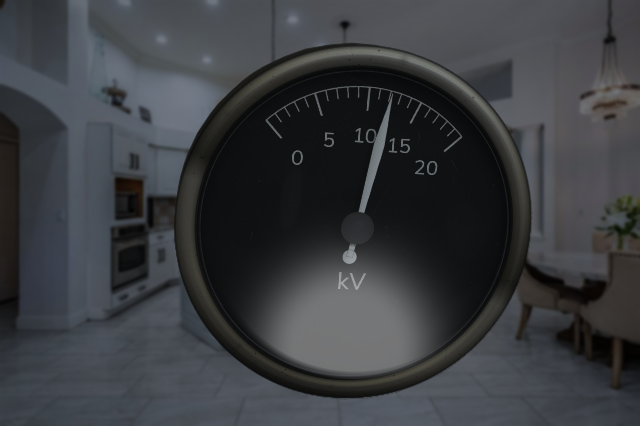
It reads {"value": 12, "unit": "kV"}
